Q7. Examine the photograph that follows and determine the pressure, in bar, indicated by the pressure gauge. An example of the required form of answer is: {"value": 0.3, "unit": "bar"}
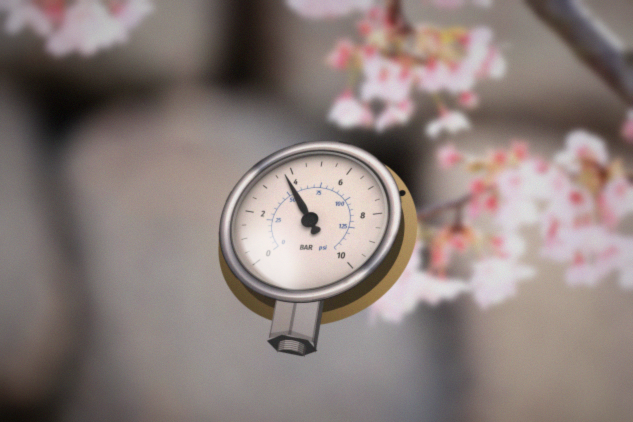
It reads {"value": 3.75, "unit": "bar"}
